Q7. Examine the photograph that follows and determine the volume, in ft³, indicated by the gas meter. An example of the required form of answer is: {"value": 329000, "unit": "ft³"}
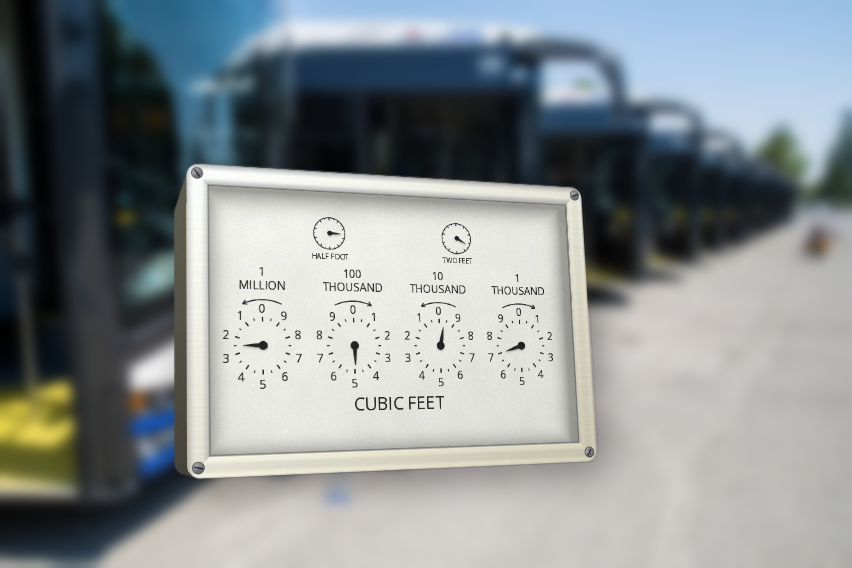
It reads {"value": 249700, "unit": "ft³"}
